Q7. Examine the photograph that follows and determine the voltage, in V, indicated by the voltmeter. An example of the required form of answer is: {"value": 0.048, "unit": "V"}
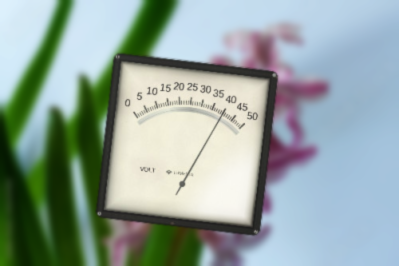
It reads {"value": 40, "unit": "V"}
